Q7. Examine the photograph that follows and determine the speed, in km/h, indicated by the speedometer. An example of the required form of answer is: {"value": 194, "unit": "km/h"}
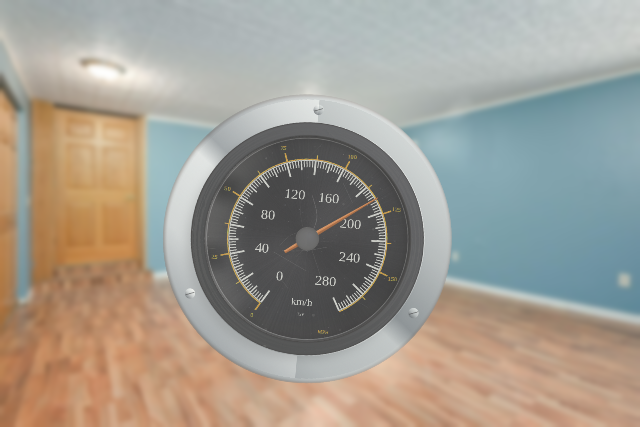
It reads {"value": 190, "unit": "km/h"}
